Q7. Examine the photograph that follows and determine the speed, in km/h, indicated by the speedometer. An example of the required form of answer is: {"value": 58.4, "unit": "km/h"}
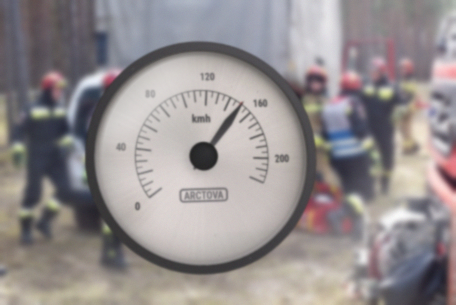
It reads {"value": 150, "unit": "km/h"}
